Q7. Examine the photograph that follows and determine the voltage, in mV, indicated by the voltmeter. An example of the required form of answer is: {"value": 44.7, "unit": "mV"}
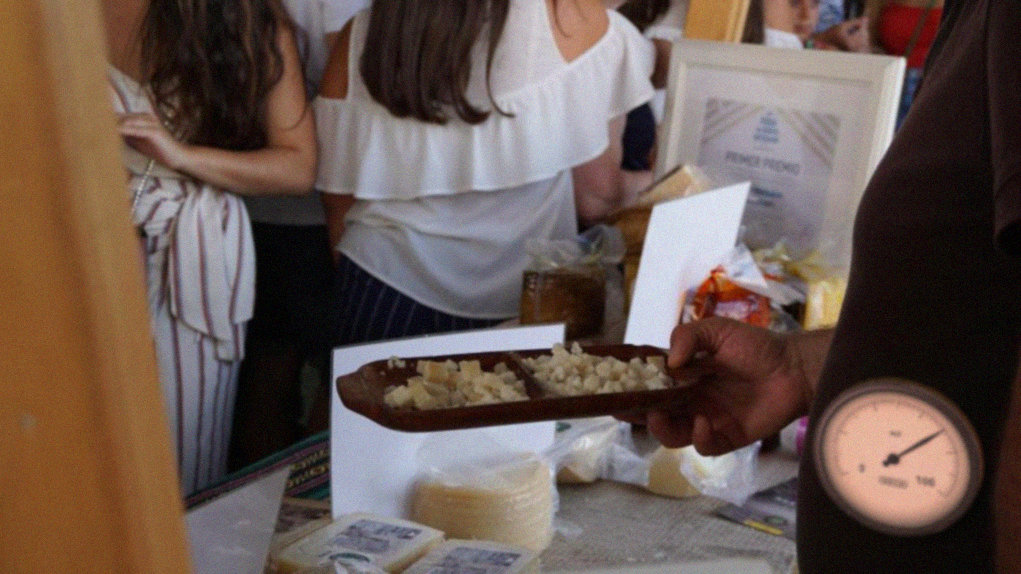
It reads {"value": 70, "unit": "mV"}
